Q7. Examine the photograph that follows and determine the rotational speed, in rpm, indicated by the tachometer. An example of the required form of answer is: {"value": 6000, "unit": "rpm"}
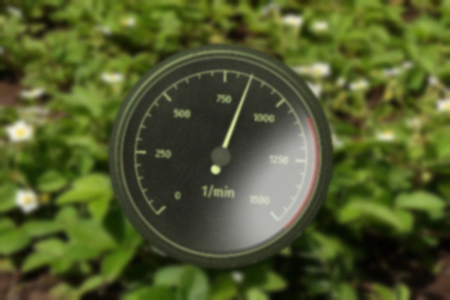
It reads {"value": 850, "unit": "rpm"}
